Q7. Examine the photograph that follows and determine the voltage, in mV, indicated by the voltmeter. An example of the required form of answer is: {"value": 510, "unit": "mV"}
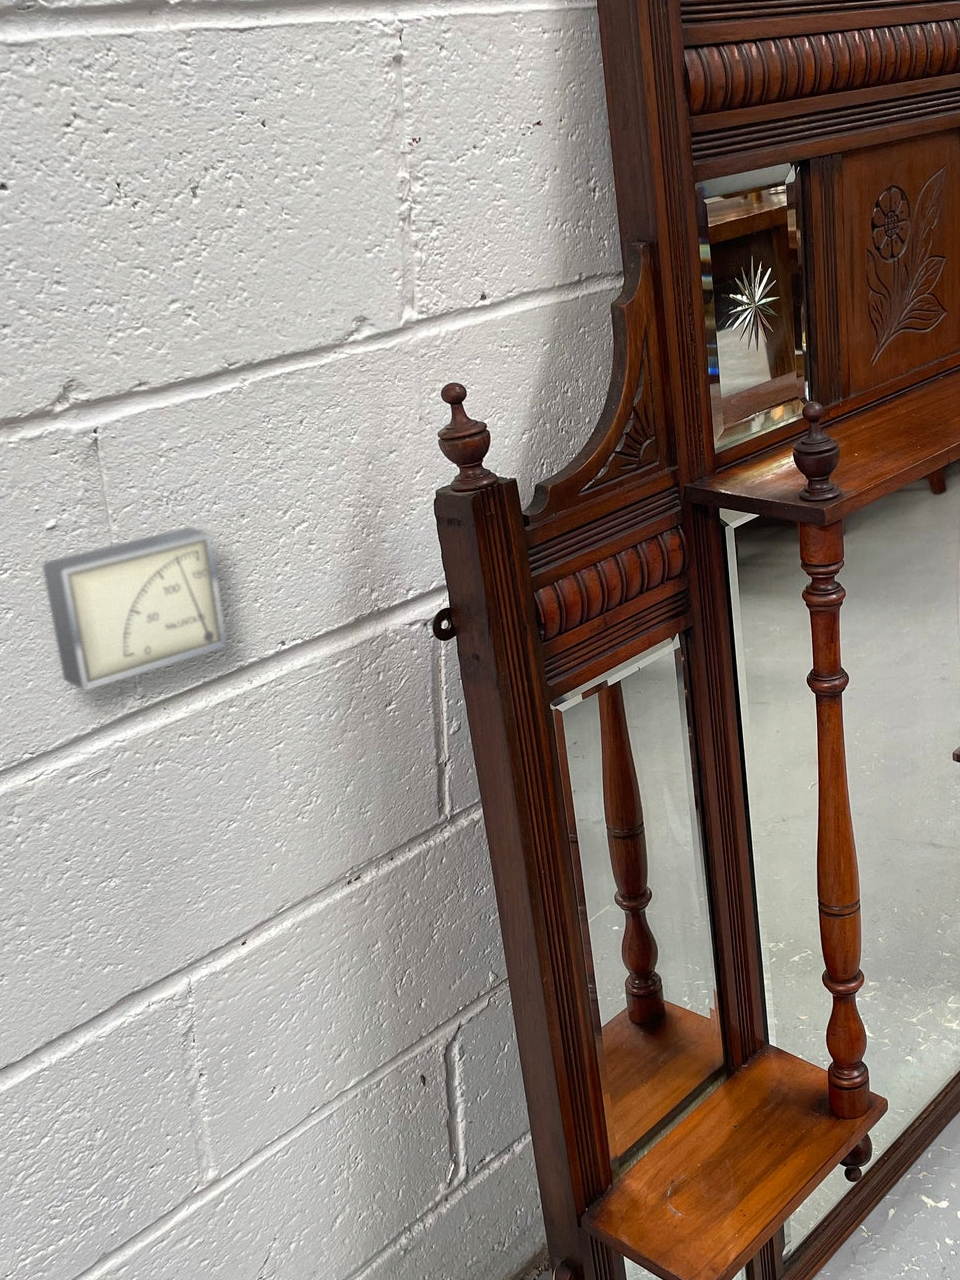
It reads {"value": 125, "unit": "mV"}
